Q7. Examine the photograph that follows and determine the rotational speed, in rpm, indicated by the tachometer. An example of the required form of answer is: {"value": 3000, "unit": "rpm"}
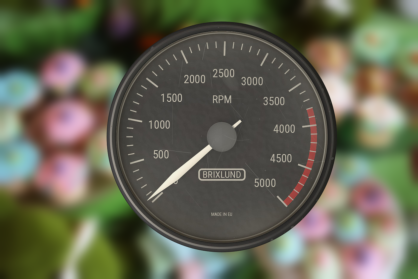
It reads {"value": 50, "unit": "rpm"}
